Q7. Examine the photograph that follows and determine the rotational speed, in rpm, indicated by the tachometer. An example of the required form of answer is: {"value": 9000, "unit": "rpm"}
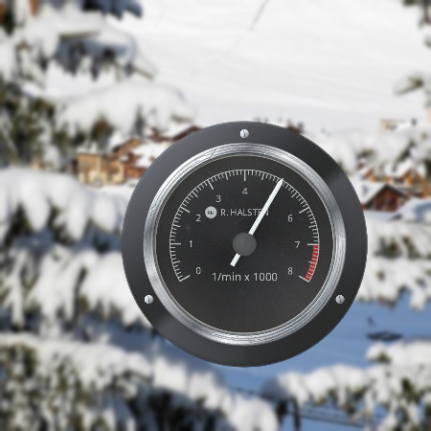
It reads {"value": 5000, "unit": "rpm"}
